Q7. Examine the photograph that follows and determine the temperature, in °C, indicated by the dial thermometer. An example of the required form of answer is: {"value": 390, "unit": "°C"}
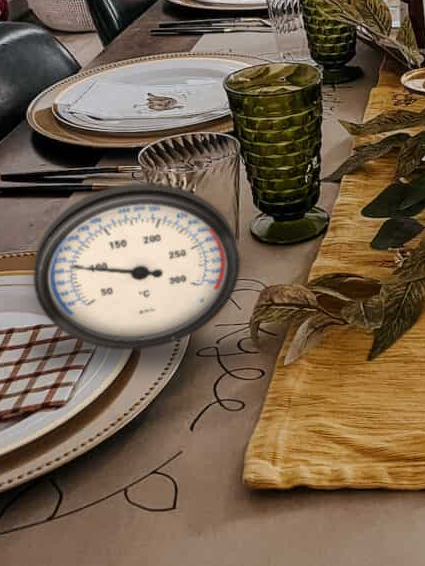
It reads {"value": 100, "unit": "°C"}
